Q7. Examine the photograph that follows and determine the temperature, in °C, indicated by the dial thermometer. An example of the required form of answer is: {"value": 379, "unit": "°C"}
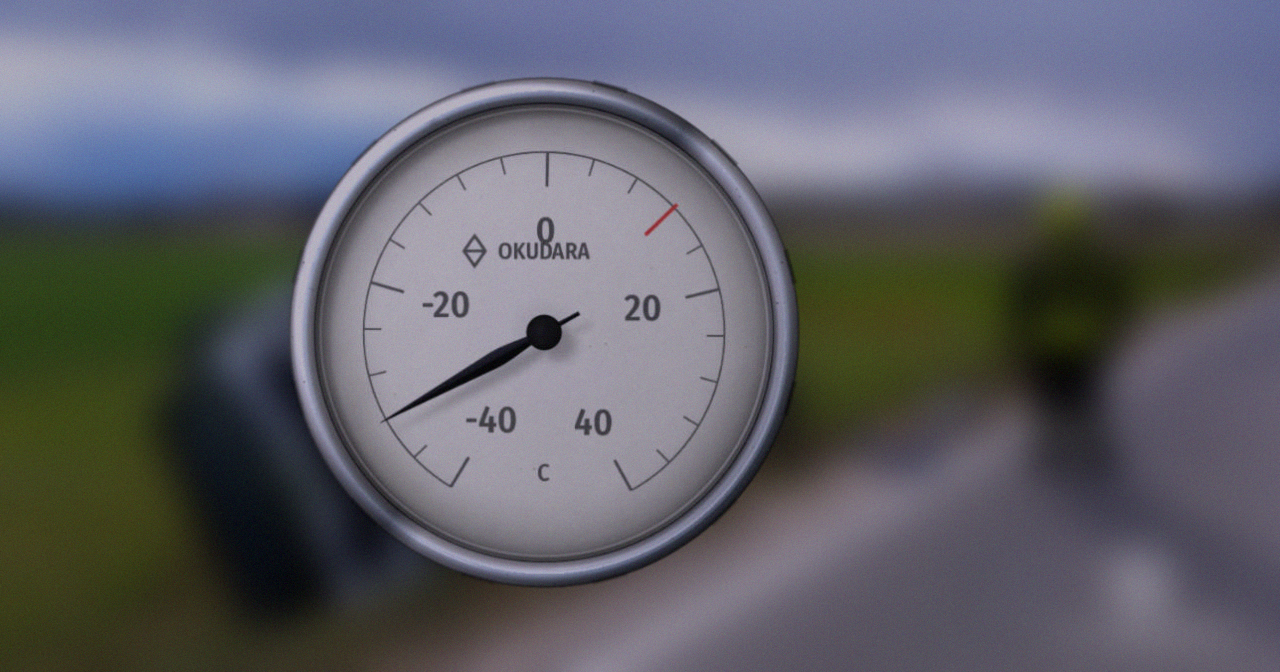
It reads {"value": -32, "unit": "°C"}
